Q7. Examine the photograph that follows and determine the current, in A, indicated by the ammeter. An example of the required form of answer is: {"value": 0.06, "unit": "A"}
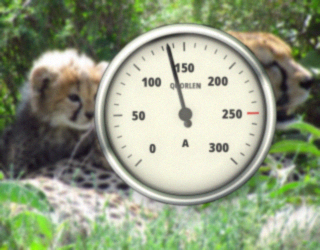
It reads {"value": 135, "unit": "A"}
